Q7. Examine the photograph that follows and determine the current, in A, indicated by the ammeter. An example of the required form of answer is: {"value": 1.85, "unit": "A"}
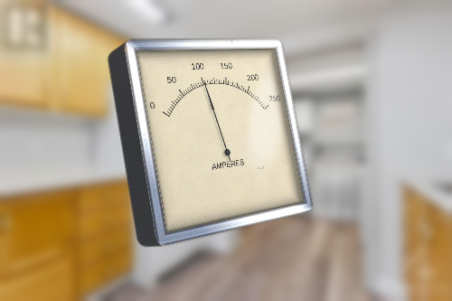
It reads {"value": 100, "unit": "A"}
